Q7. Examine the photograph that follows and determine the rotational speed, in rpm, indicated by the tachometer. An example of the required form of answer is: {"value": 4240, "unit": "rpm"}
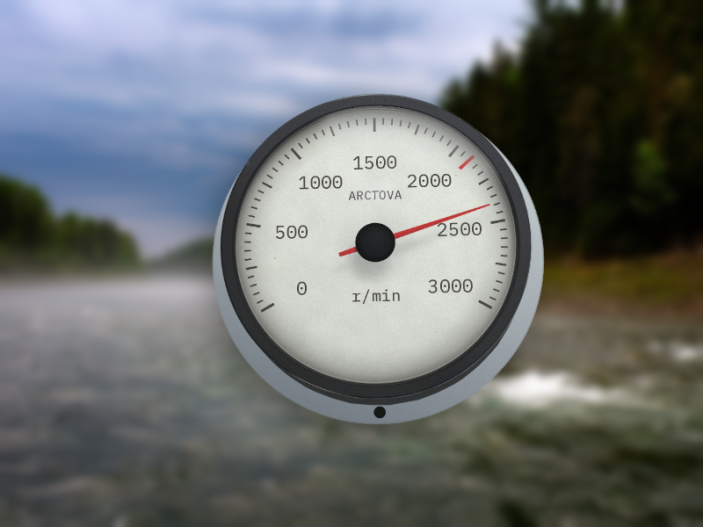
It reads {"value": 2400, "unit": "rpm"}
